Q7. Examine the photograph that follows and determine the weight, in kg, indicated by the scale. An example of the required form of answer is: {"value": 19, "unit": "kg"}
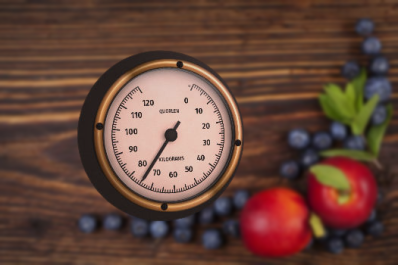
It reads {"value": 75, "unit": "kg"}
